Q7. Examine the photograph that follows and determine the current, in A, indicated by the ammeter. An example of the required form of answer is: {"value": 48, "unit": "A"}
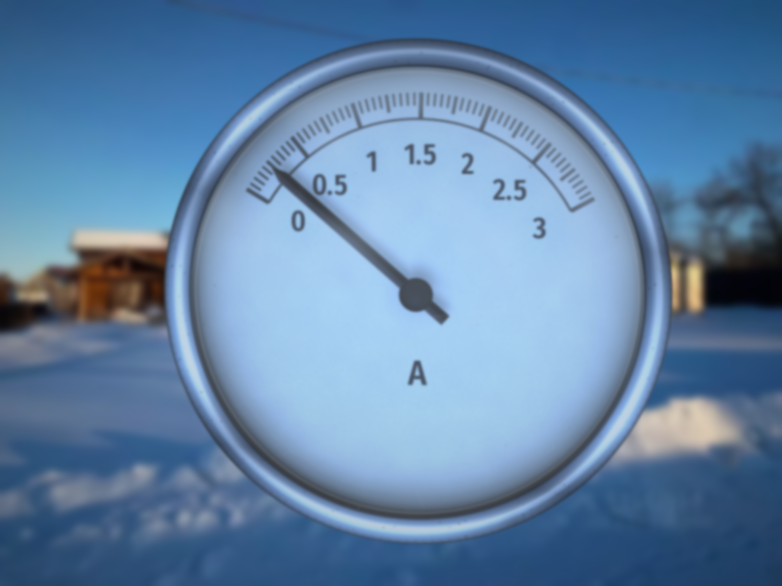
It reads {"value": 0.25, "unit": "A"}
